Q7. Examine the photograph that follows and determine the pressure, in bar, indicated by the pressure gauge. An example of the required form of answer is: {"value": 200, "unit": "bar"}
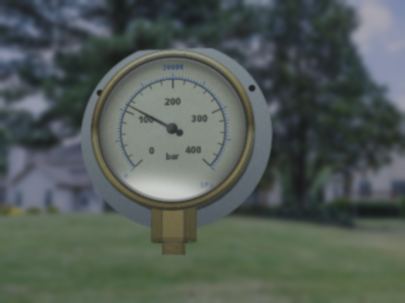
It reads {"value": 110, "unit": "bar"}
